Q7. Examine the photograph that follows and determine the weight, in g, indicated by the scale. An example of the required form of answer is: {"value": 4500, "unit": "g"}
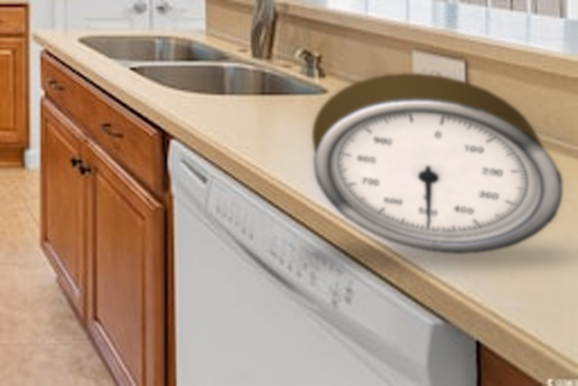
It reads {"value": 500, "unit": "g"}
